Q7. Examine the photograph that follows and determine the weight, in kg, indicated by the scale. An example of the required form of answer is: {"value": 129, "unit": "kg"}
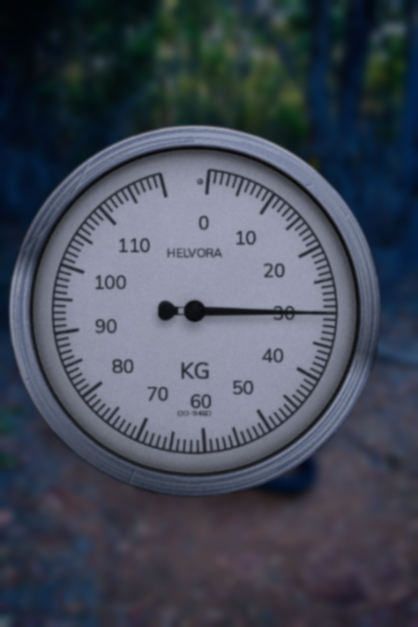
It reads {"value": 30, "unit": "kg"}
